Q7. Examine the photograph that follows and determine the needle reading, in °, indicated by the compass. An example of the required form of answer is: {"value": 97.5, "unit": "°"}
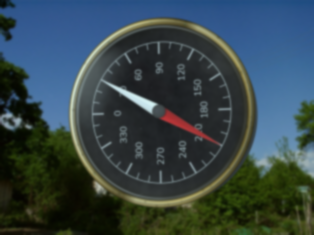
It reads {"value": 210, "unit": "°"}
